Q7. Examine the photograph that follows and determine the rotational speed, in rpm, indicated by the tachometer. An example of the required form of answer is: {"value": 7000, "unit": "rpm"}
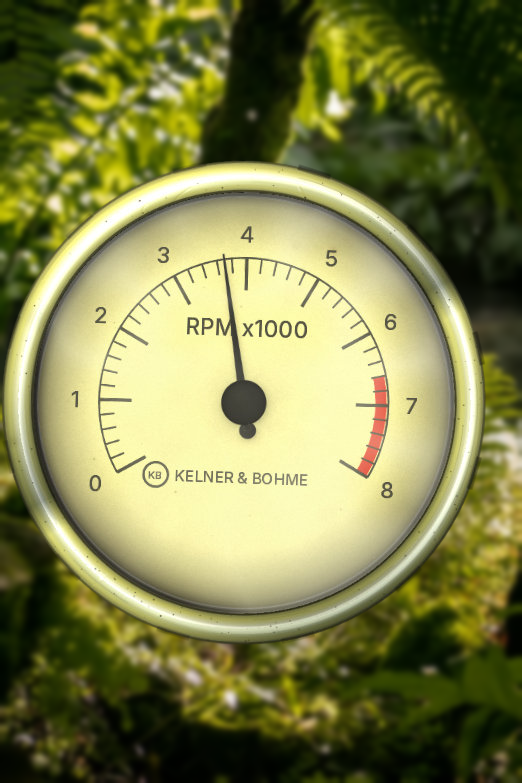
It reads {"value": 3700, "unit": "rpm"}
